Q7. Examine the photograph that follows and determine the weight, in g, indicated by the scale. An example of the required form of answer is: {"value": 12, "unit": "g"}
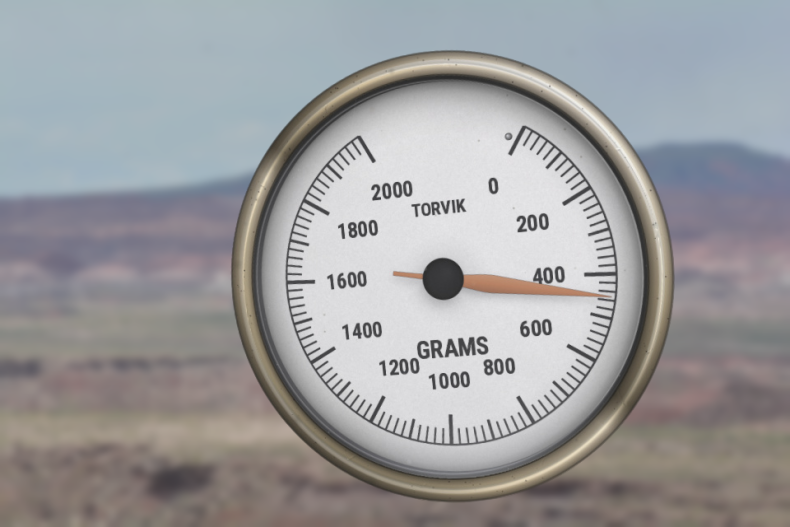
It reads {"value": 450, "unit": "g"}
